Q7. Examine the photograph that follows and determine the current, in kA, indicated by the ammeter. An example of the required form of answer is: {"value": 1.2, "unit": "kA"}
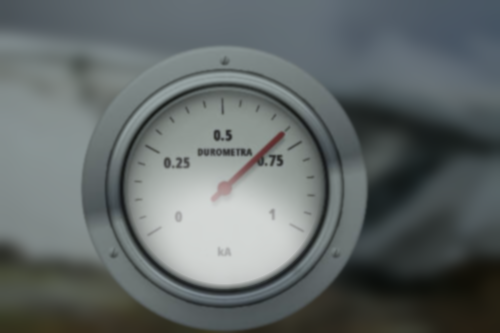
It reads {"value": 0.7, "unit": "kA"}
